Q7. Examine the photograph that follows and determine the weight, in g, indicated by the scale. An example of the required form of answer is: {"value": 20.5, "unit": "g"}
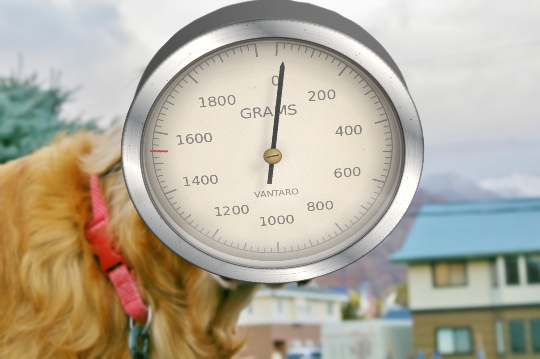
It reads {"value": 20, "unit": "g"}
